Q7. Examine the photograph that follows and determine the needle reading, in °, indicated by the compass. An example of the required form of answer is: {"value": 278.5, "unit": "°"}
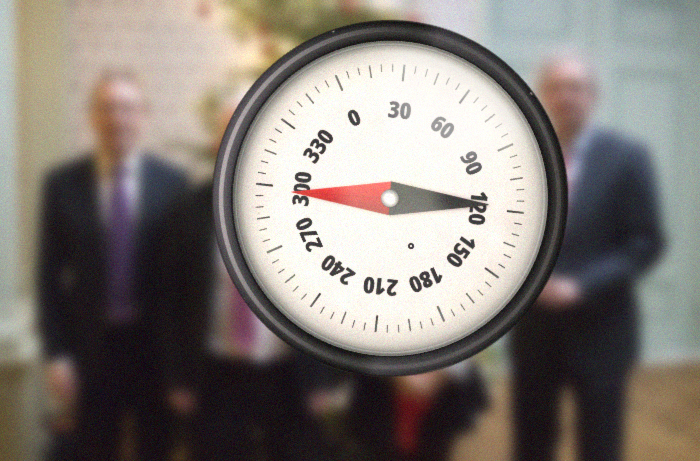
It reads {"value": 297.5, "unit": "°"}
